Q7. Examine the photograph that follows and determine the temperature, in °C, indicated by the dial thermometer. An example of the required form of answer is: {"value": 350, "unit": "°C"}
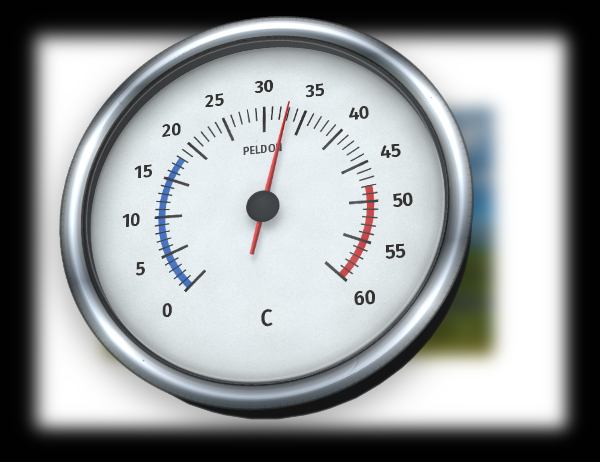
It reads {"value": 33, "unit": "°C"}
